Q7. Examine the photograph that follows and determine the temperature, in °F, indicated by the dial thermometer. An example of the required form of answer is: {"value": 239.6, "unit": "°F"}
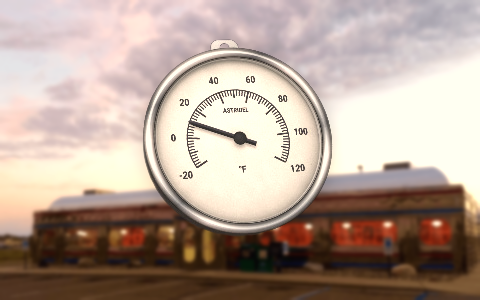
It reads {"value": 10, "unit": "°F"}
